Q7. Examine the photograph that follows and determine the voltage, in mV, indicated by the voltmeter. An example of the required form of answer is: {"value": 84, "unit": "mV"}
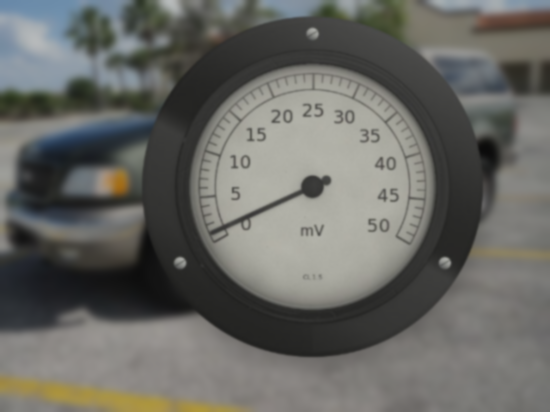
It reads {"value": 1, "unit": "mV"}
